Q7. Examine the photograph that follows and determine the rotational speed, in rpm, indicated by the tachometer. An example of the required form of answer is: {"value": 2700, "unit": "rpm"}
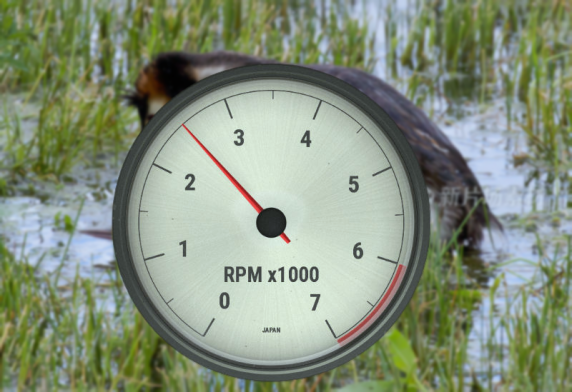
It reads {"value": 2500, "unit": "rpm"}
